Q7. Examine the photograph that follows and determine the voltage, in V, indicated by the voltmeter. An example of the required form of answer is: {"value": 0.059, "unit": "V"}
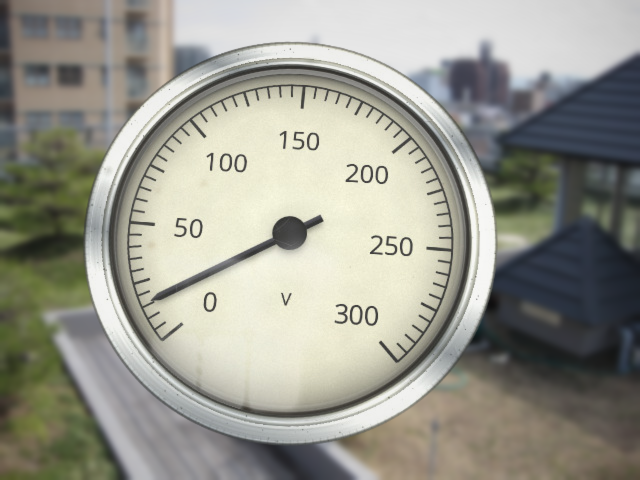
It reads {"value": 15, "unit": "V"}
